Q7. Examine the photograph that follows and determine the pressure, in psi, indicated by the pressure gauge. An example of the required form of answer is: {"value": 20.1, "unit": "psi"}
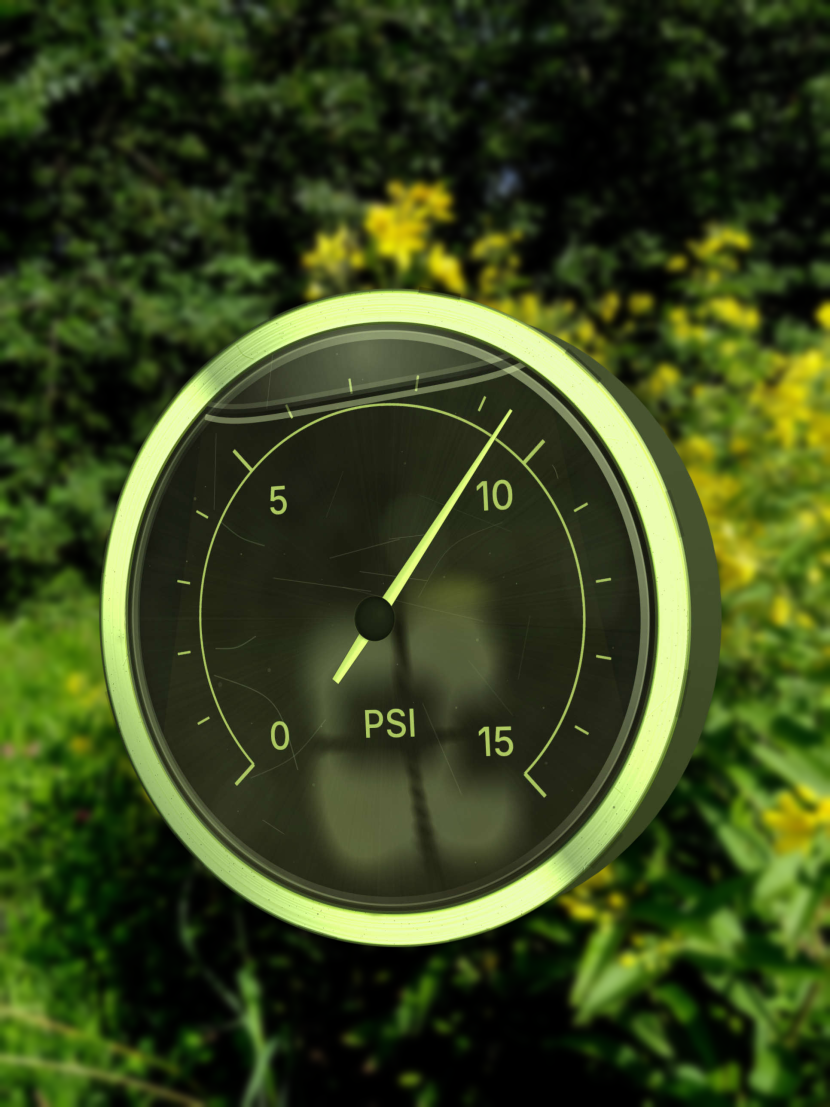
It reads {"value": 9.5, "unit": "psi"}
